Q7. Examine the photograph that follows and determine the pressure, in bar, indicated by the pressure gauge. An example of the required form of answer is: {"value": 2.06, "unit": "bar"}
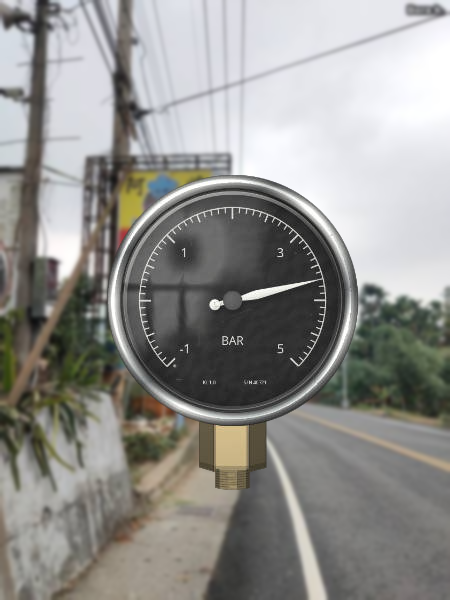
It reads {"value": 3.7, "unit": "bar"}
